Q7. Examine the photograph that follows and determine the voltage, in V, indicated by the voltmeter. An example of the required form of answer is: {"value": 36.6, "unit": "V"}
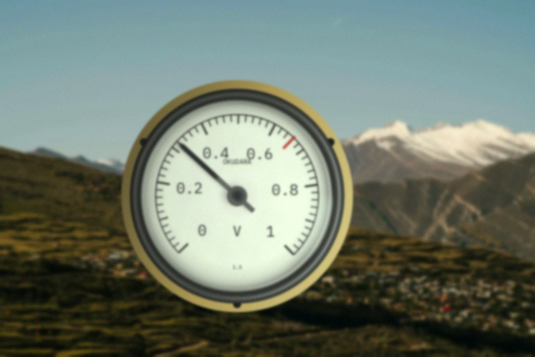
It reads {"value": 0.32, "unit": "V"}
